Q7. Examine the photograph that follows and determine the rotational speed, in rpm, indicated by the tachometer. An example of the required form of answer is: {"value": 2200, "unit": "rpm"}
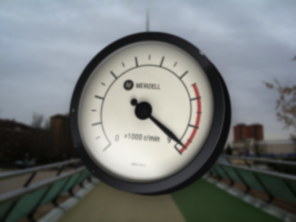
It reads {"value": 8750, "unit": "rpm"}
